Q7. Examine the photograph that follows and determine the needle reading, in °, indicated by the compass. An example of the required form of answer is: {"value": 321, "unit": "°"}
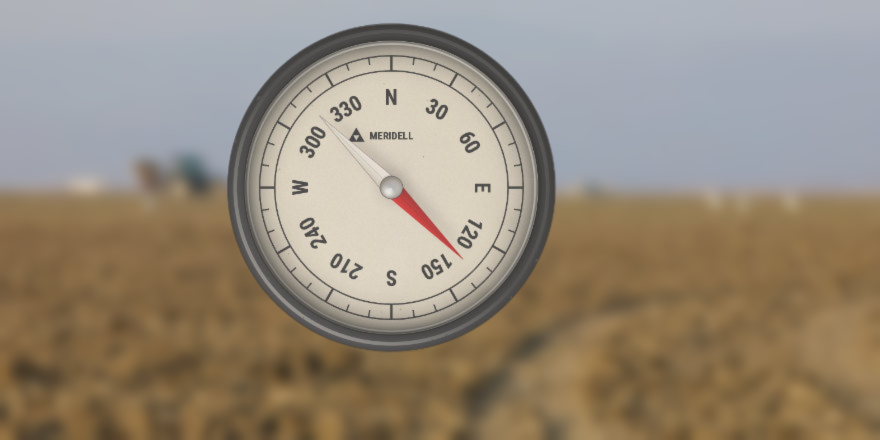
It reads {"value": 135, "unit": "°"}
